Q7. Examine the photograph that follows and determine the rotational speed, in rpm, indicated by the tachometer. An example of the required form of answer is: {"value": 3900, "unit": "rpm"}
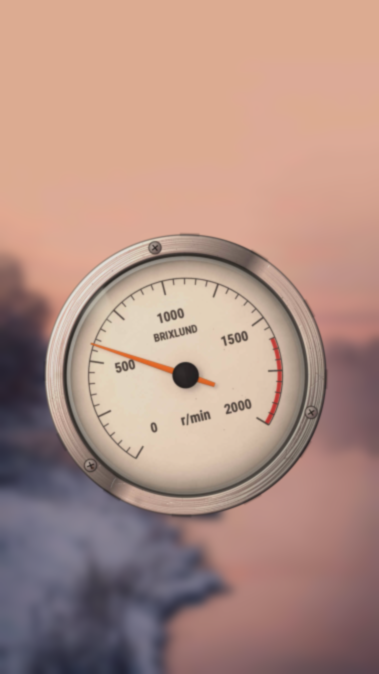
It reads {"value": 575, "unit": "rpm"}
